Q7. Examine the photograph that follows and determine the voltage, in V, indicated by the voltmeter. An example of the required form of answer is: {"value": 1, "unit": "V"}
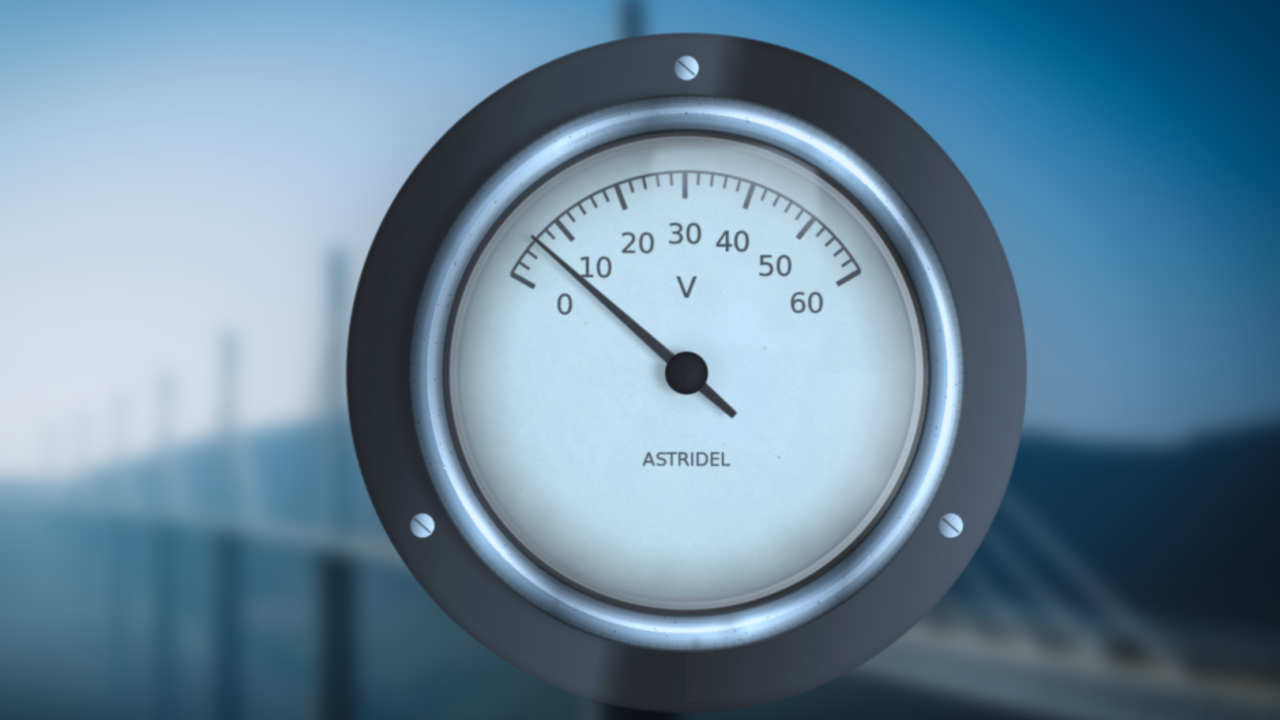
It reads {"value": 6, "unit": "V"}
